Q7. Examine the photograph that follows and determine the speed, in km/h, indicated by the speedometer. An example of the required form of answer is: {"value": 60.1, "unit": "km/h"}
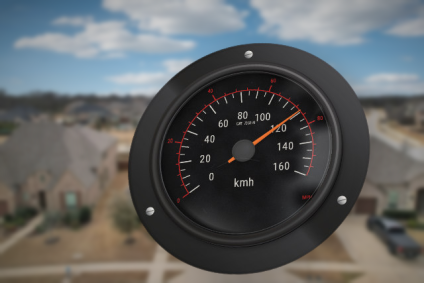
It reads {"value": 120, "unit": "km/h"}
